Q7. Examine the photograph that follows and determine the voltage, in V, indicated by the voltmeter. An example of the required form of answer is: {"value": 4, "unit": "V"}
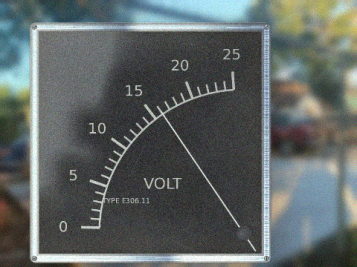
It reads {"value": 16, "unit": "V"}
